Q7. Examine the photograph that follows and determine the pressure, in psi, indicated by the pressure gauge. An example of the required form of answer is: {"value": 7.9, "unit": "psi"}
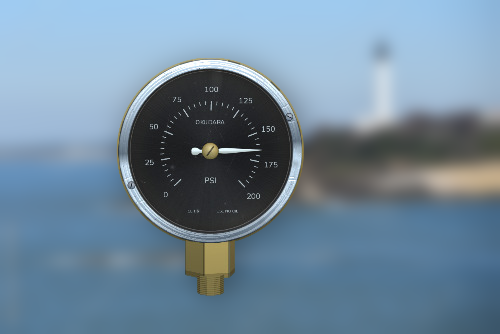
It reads {"value": 165, "unit": "psi"}
